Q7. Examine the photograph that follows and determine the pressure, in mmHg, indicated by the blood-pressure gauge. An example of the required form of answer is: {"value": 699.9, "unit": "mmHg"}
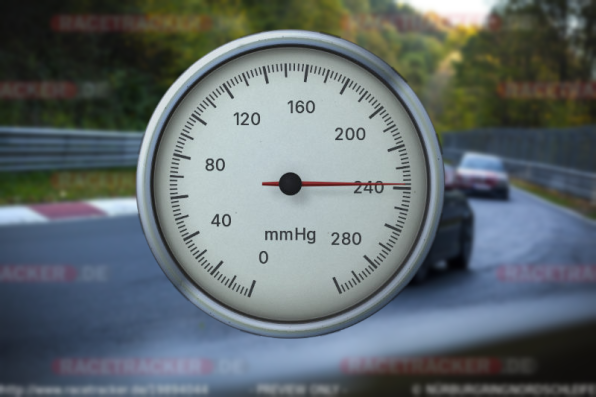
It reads {"value": 238, "unit": "mmHg"}
